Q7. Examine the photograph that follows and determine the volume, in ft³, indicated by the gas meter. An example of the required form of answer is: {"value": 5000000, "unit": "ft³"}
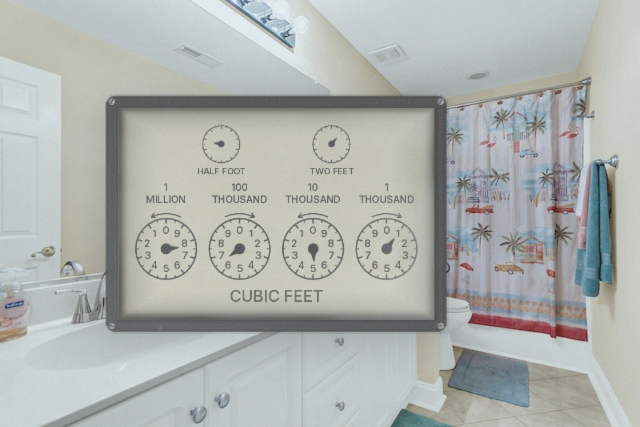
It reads {"value": 765100, "unit": "ft³"}
